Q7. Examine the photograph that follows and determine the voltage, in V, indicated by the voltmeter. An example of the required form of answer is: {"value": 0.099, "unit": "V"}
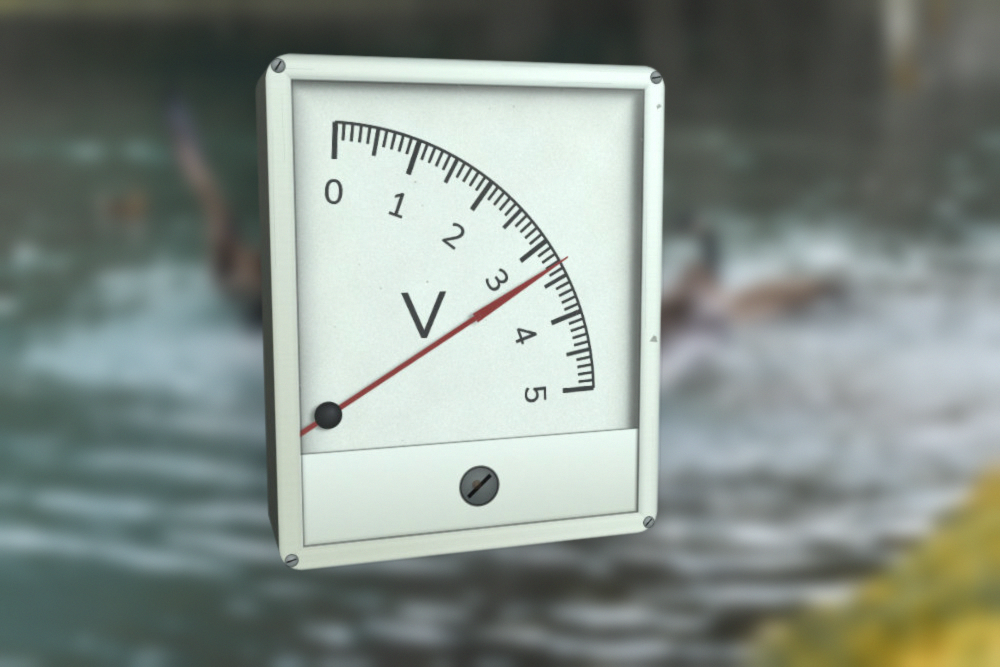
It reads {"value": 3.3, "unit": "V"}
